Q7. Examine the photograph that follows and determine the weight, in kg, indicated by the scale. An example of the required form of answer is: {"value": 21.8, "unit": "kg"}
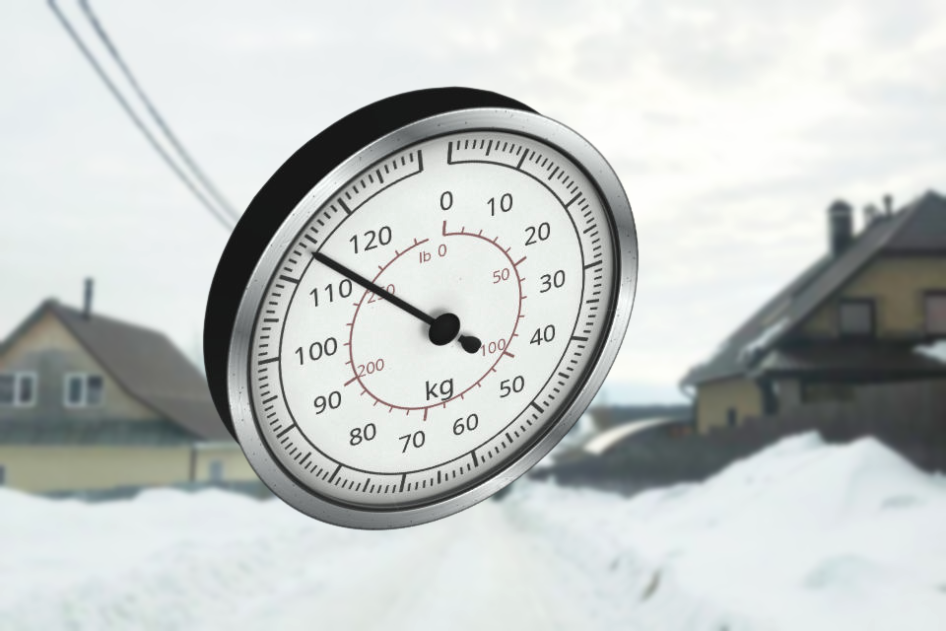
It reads {"value": 114, "unit": "kg"}
